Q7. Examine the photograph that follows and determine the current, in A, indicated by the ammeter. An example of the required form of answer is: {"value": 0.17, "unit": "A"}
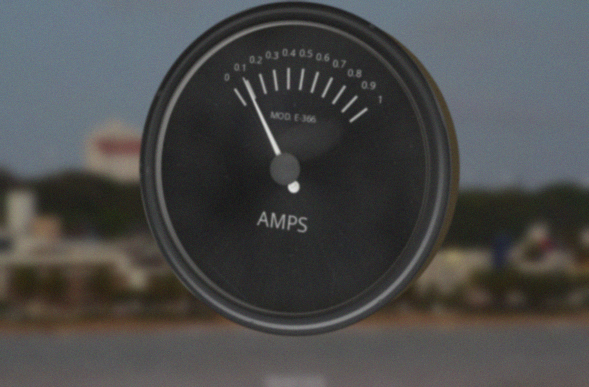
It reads {"value": 0.1, "unit": "A"}
